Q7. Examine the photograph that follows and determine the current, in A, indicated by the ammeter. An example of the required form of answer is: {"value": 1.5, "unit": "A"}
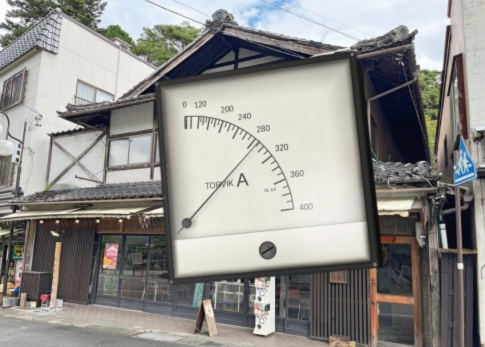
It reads {"value": 290, "unit": "A"}
